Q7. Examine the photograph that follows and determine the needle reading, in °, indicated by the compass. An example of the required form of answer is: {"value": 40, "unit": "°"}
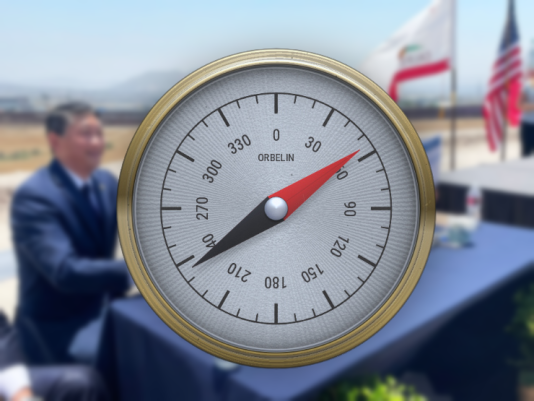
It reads {"value": 55, "unit": "°"}
